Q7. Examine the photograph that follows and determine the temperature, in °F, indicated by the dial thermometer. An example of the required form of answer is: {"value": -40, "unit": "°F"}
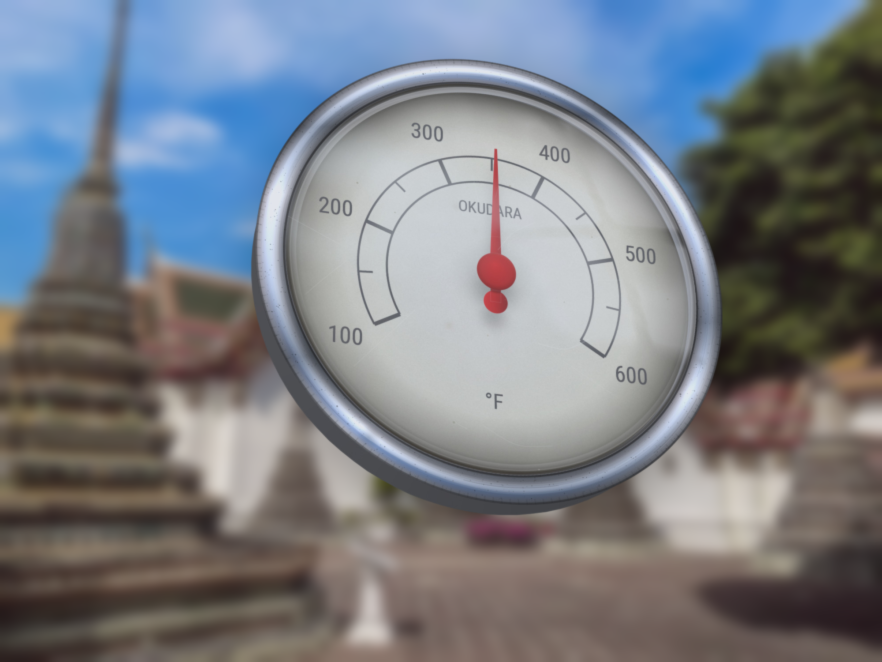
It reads {"value": 350, "unit": "°F"}
